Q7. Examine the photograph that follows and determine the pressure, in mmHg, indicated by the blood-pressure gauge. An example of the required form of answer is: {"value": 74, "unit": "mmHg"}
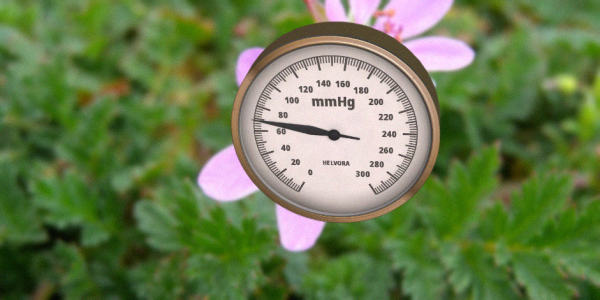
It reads {"value": 70, "unit": "mmHg"}
